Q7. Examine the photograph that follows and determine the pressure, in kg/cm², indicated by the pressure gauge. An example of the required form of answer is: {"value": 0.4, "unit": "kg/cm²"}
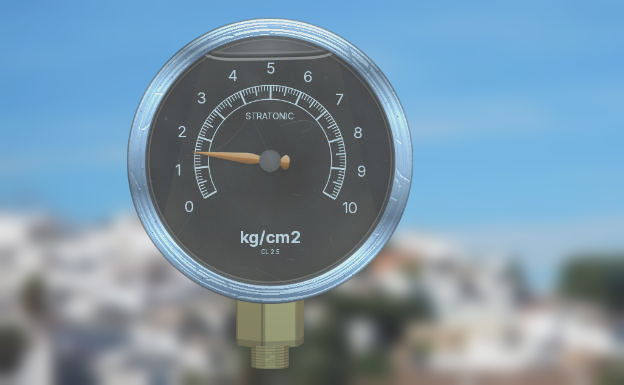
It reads {"value": 1.5, "unit": "kg/cm²"}
